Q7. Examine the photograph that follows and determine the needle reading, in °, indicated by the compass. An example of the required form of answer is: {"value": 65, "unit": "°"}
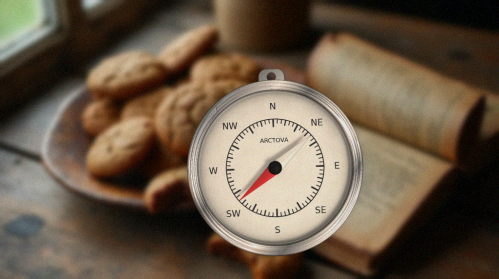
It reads {"value": 230, "unit": "°"}
